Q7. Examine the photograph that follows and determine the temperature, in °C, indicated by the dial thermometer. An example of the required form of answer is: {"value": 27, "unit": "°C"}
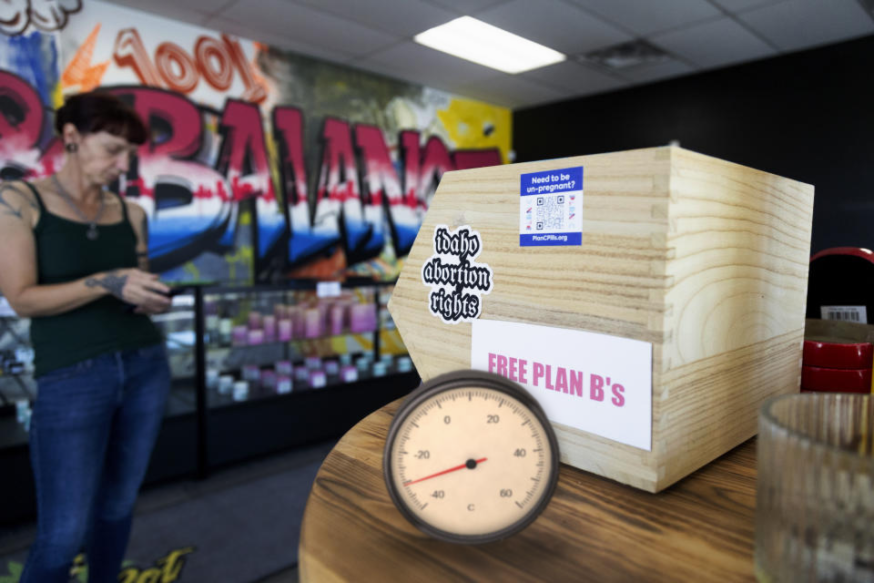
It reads {"value": -30, "unit": "°C"}
